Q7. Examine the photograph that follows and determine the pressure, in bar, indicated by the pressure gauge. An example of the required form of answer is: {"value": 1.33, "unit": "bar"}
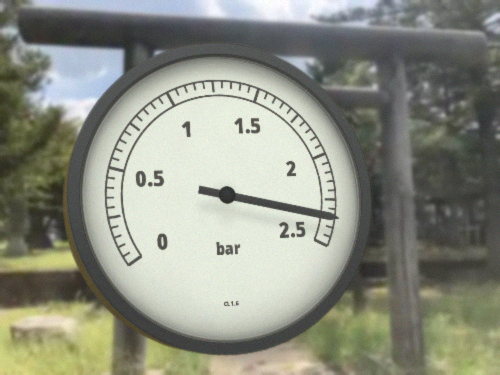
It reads {"value": 2.35, "unit": "bar"}
